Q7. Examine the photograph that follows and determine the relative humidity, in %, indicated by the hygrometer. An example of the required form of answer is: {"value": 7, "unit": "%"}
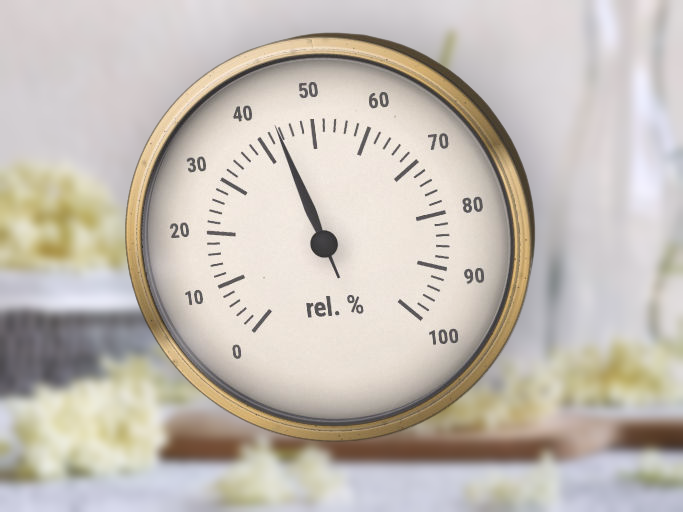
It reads {"value": 44, "unit": "%"}
